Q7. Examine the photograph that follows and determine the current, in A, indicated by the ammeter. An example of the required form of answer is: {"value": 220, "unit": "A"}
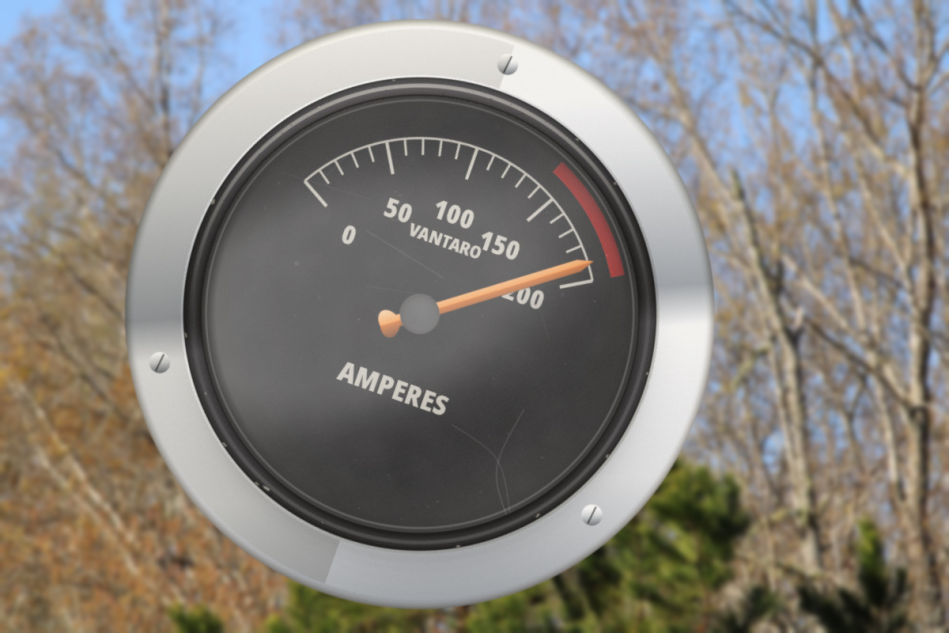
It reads {"value": 190, "unit": "A"}
